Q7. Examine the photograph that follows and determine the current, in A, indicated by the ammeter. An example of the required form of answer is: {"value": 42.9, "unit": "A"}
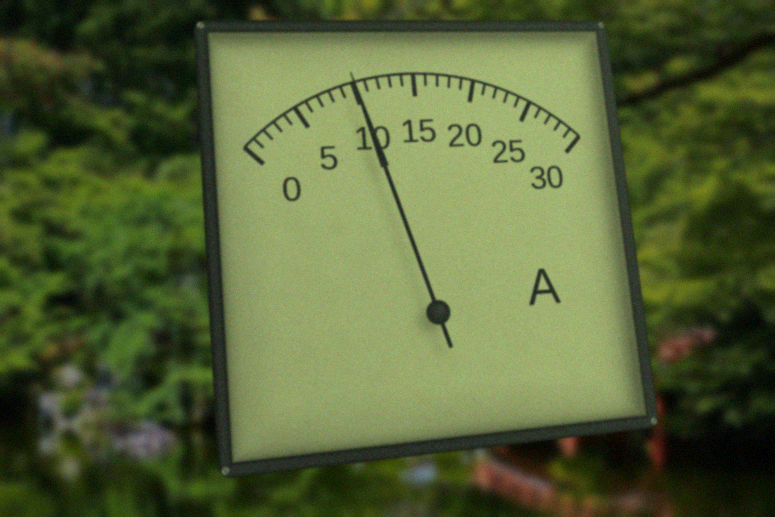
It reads {"value": 10, "unit": "A"}
